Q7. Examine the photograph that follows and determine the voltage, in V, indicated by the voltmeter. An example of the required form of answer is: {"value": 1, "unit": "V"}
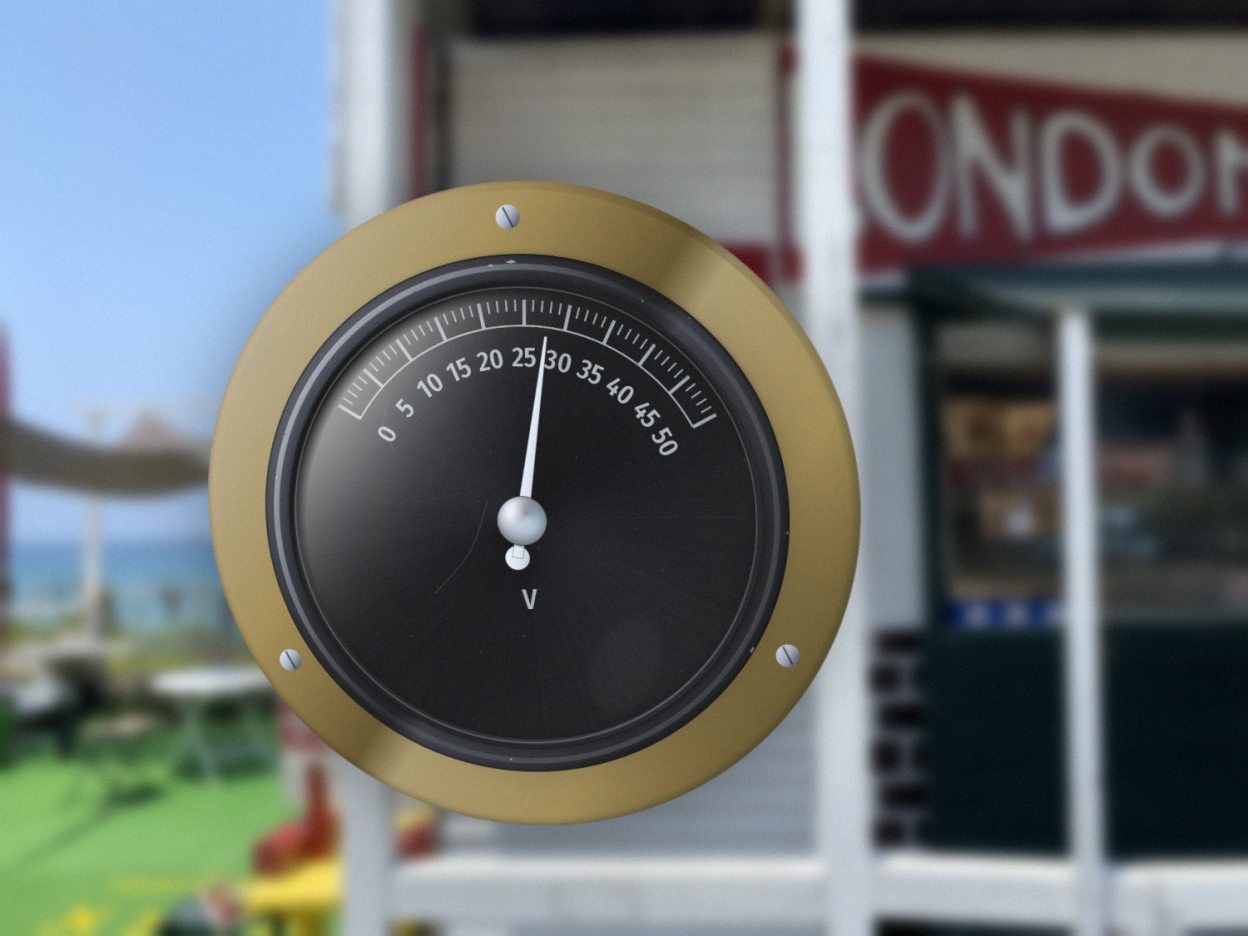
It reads {"value": 28, "unit": "V"}
